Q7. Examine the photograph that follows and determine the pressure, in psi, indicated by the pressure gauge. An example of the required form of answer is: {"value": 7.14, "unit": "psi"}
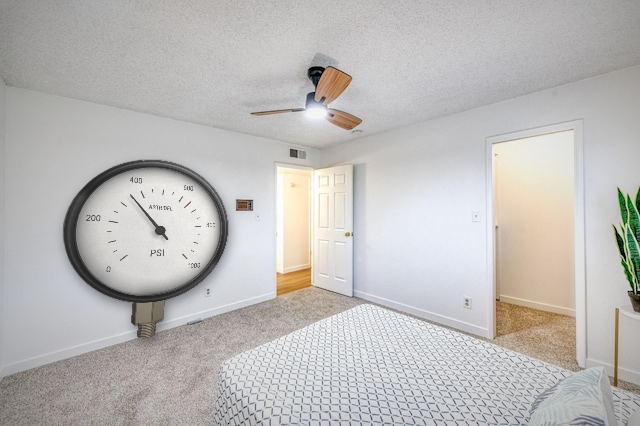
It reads {"value": 350, "unit": "psi"}
